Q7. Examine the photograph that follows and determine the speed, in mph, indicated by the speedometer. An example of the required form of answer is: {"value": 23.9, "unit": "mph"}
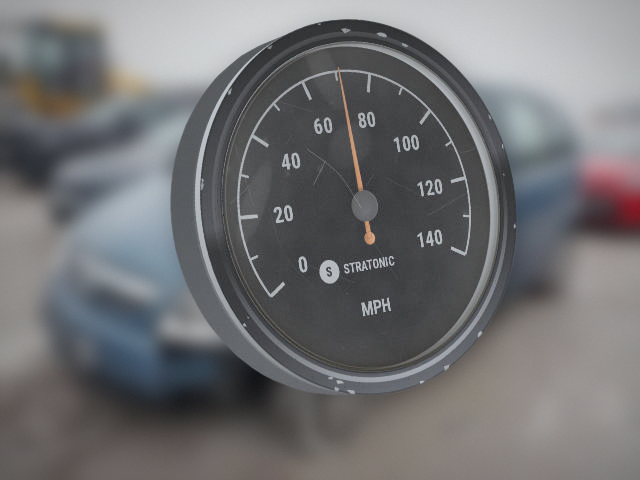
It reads {"value": 70, "unit": "mph"}
